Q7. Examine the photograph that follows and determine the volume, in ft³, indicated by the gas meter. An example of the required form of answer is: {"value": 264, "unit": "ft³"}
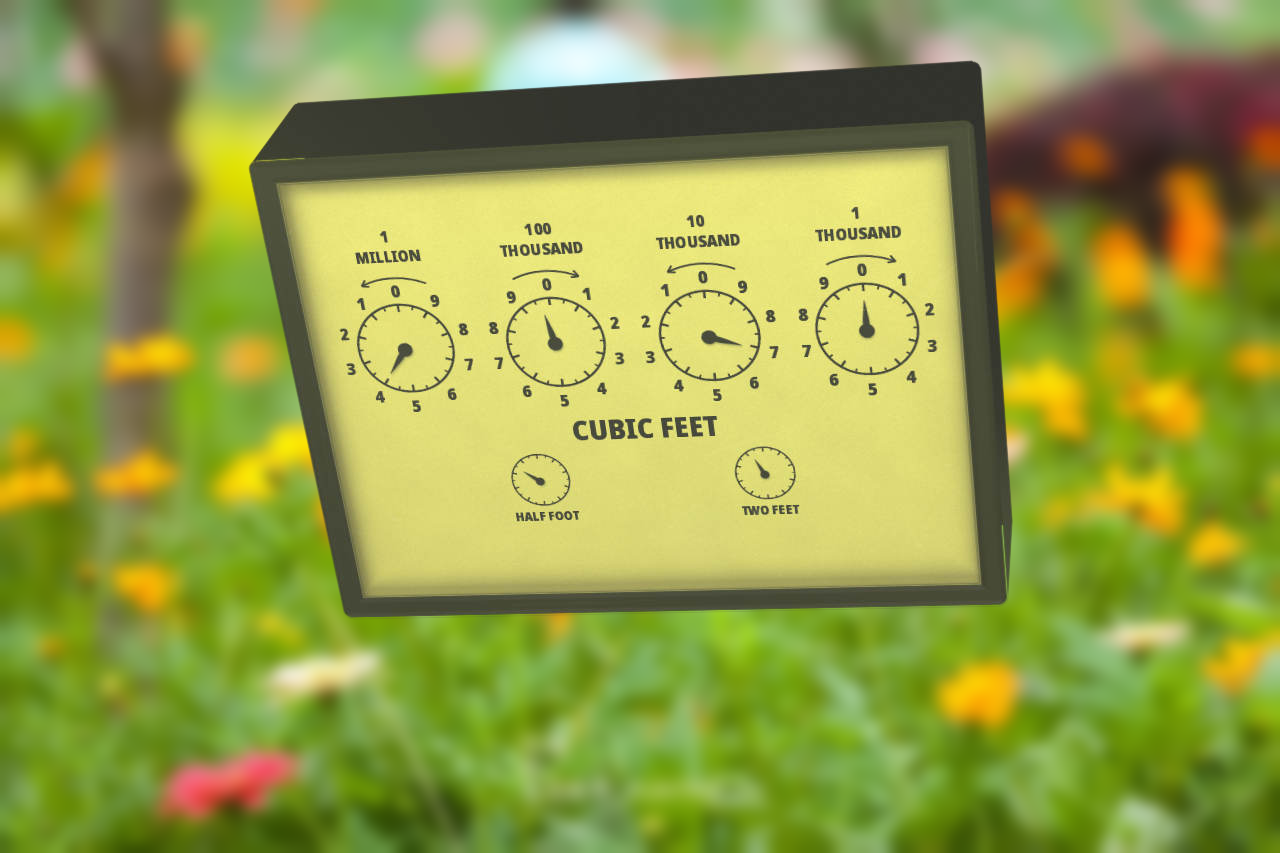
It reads {"value": 397000, "unit": "ft³"}
